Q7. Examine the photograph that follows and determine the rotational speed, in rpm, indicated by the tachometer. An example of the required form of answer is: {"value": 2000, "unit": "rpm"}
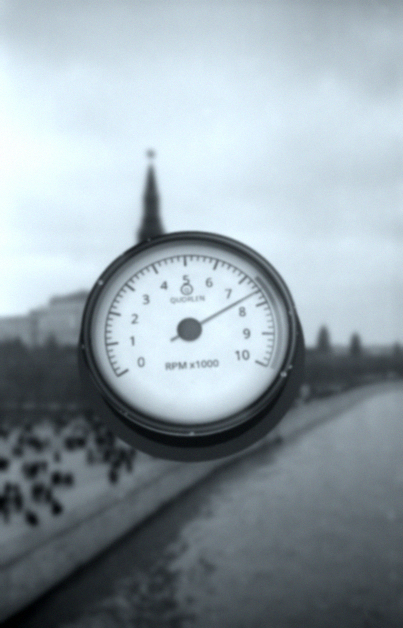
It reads {"value": 7600, "unit": "rpm"}
